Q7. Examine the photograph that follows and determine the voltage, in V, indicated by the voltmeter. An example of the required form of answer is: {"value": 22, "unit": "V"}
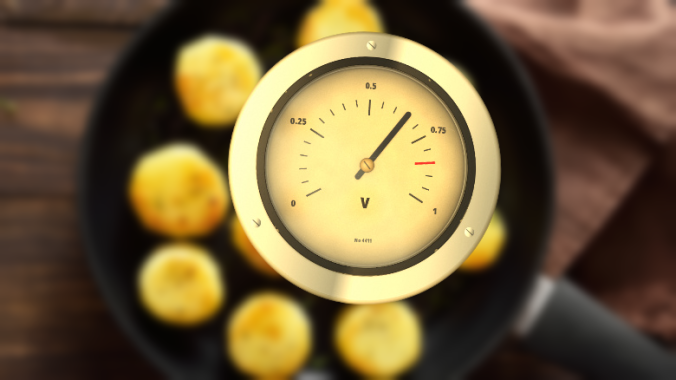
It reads {"value": 0.65, "unit": "V"}
